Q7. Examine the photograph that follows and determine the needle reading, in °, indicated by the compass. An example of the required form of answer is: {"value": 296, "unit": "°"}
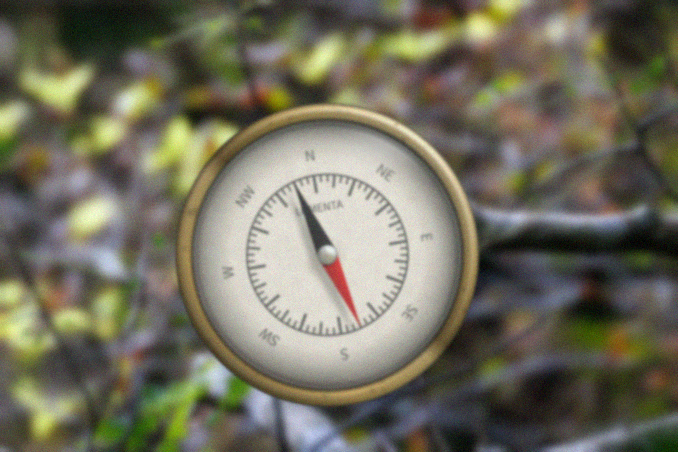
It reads {"value": 165, "unit": "°"}
